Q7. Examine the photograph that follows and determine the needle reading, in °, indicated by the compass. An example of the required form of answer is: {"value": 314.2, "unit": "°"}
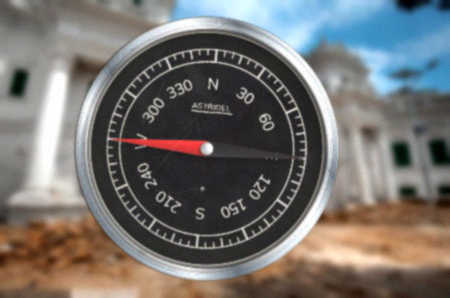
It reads {"value": 270, "unit": "°"}
